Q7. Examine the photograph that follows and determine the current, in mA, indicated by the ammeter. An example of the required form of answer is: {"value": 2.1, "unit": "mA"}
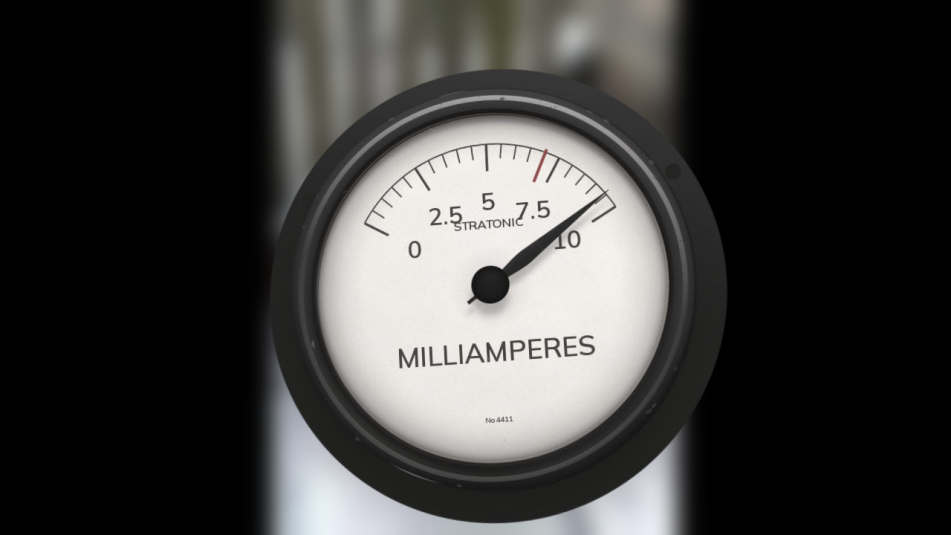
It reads {"value": 9.5, "unit": "mA"}
